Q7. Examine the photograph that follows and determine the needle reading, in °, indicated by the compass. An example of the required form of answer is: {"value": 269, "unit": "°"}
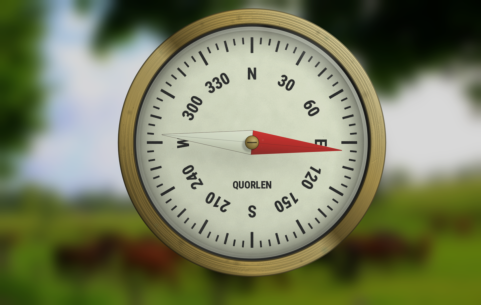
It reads {"value": 95, "unit": "°"}
